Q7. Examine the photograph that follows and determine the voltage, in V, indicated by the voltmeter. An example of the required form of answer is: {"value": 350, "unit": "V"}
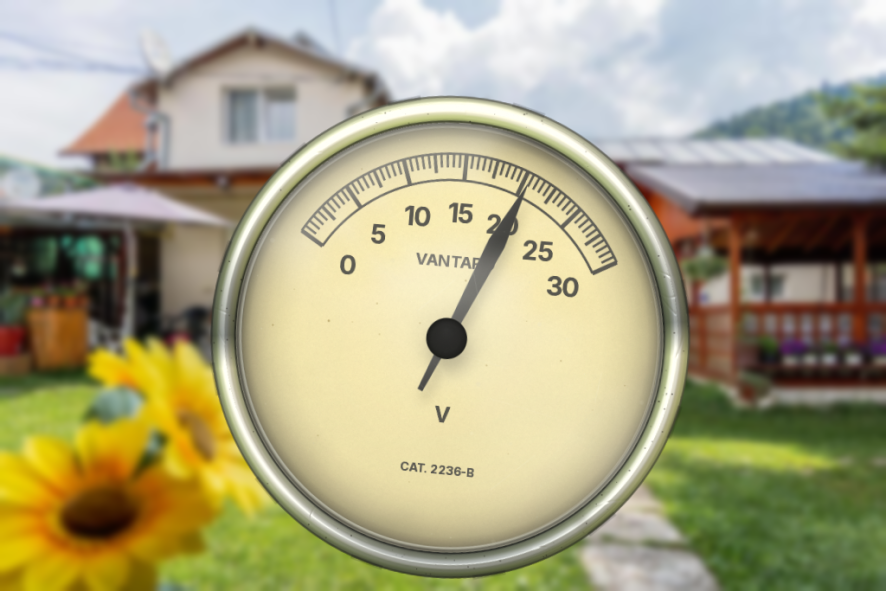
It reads {"value": 20.5, "unit": "V"}
